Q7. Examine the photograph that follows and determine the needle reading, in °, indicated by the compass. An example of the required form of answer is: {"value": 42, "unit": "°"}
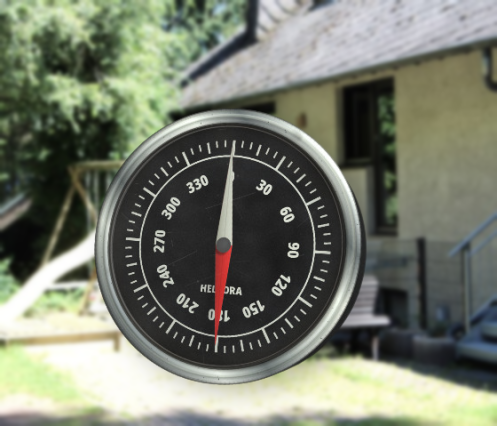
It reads {"value": 180, "unit": "°"}
